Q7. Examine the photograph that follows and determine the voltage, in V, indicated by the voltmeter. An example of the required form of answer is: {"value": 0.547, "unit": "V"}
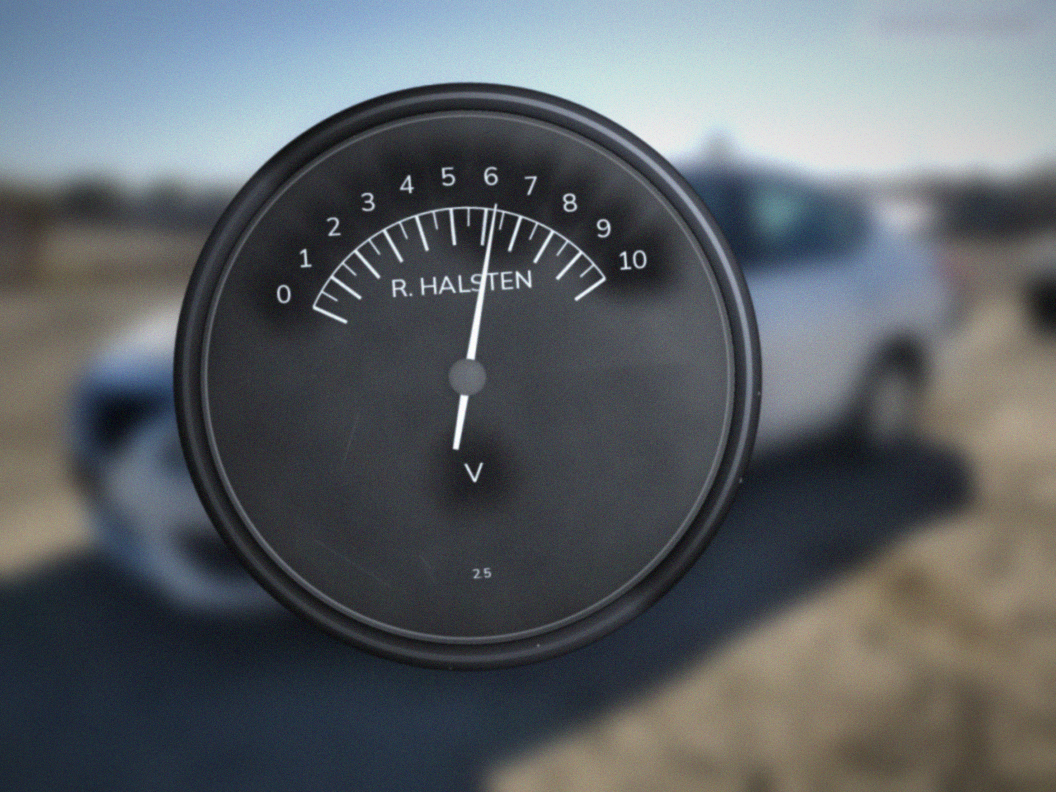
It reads {"value": 6.25, "unit": "V"}
